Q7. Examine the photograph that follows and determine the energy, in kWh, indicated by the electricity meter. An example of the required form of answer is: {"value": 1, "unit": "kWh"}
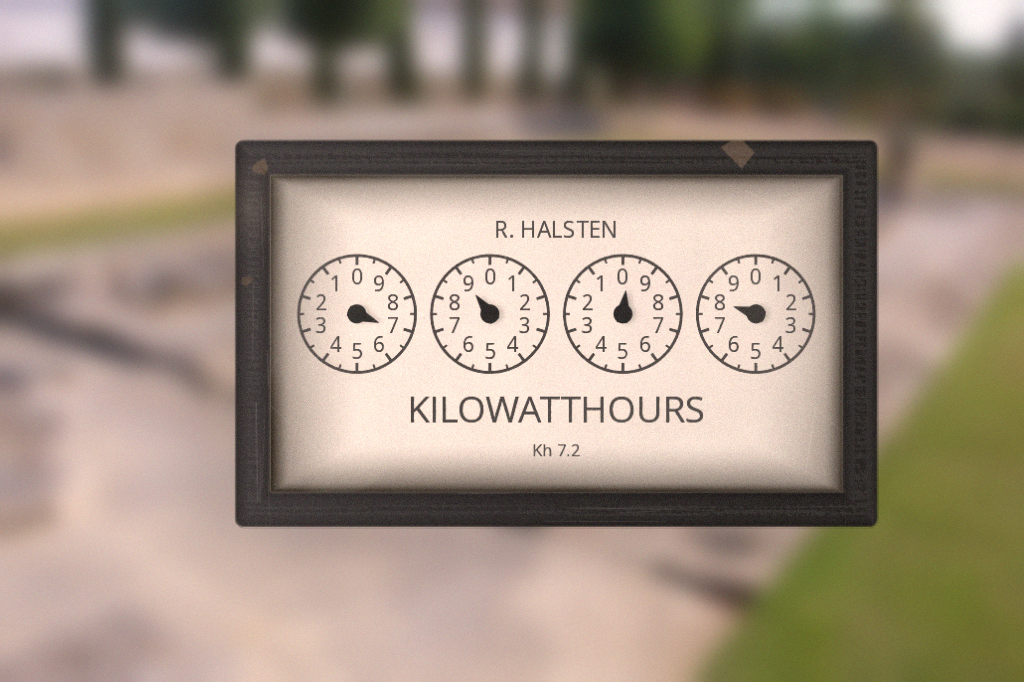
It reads {"value": 6898, "unit": "kWh"}
